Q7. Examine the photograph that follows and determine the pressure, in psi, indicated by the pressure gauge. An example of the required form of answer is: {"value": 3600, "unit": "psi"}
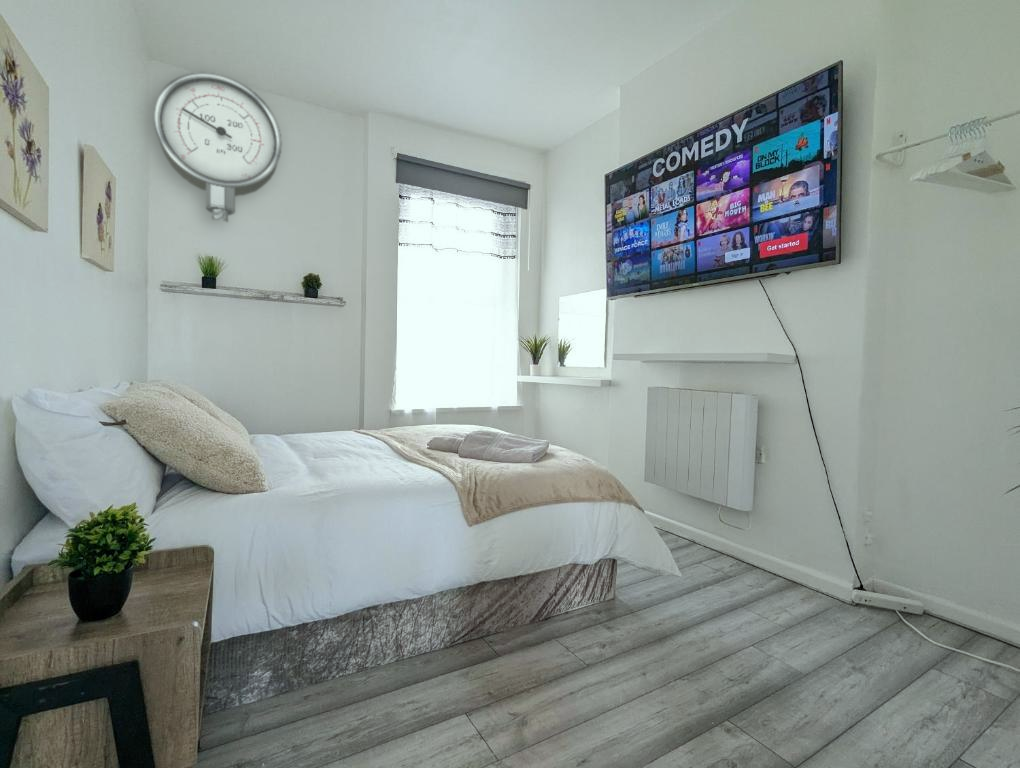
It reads {"value": 75, "unit": "psi"}
